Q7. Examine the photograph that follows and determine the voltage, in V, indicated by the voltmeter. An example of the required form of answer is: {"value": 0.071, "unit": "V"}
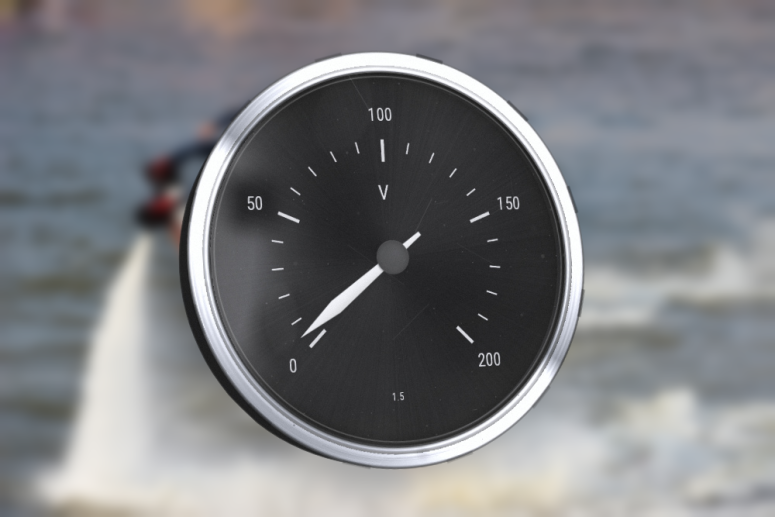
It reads {"value": 5, "unit": "V"}
